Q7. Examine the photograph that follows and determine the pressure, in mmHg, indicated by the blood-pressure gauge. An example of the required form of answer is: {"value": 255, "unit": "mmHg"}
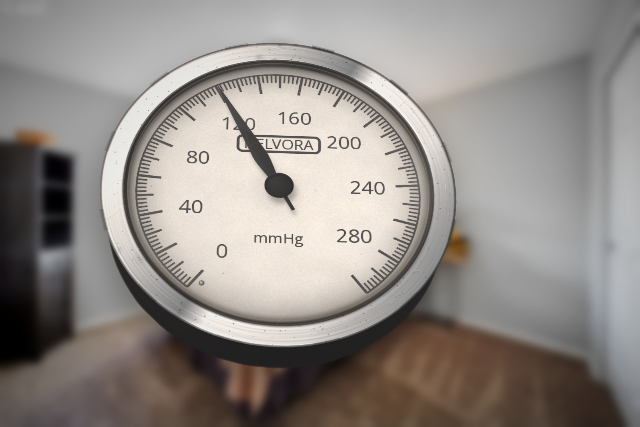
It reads {"value": 120, "unit": "mmHg"}
